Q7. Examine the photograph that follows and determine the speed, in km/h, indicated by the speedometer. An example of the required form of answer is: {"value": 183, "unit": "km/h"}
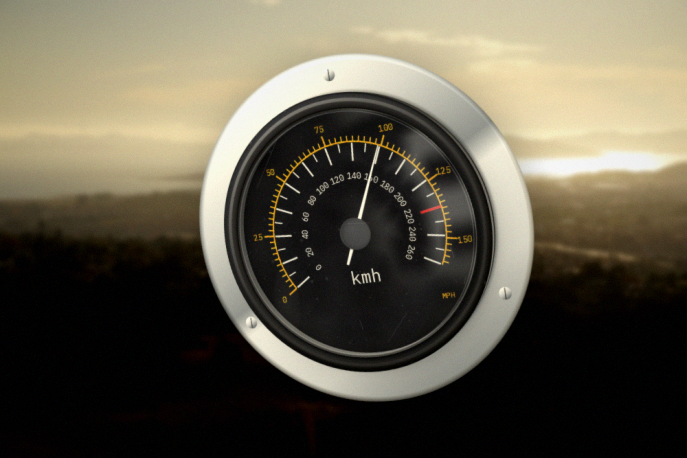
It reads {"value": 160, "unit": "km/h"}
